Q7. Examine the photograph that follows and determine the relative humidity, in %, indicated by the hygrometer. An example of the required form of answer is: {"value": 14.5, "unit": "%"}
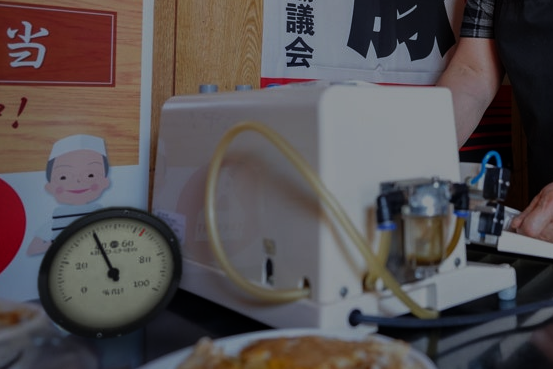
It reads {"value": 40, "unit": "%"}
